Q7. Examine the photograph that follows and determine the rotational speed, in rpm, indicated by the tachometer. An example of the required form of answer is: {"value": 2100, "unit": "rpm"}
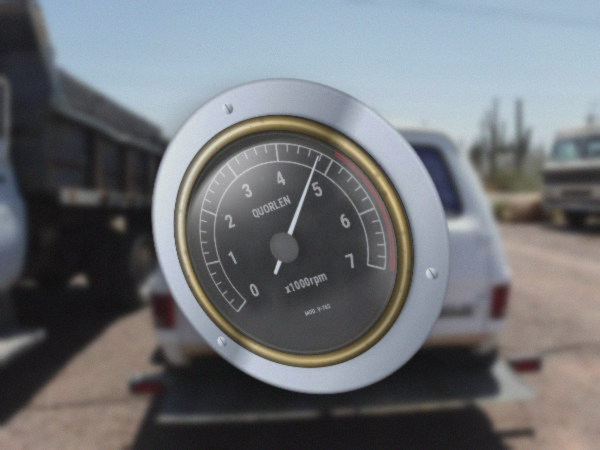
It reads {"value": 4800, "unit": "rpm"}
